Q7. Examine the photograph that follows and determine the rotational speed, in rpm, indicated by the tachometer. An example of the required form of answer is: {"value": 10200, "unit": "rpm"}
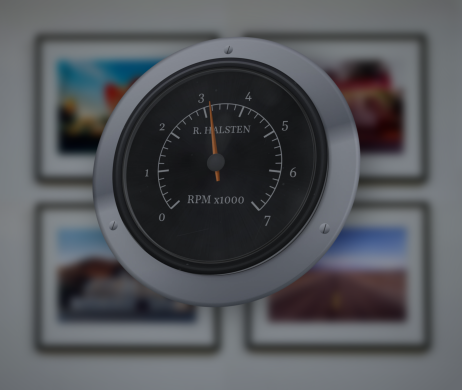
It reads {"value": 3200, "unit": "rpm"}
